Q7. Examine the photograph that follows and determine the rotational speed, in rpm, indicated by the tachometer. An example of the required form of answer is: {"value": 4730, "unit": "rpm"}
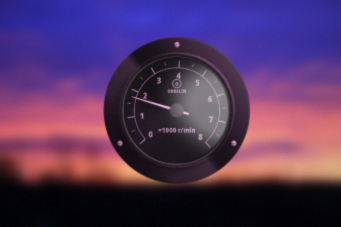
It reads {"value": 1750, "unit": "rpm"}
